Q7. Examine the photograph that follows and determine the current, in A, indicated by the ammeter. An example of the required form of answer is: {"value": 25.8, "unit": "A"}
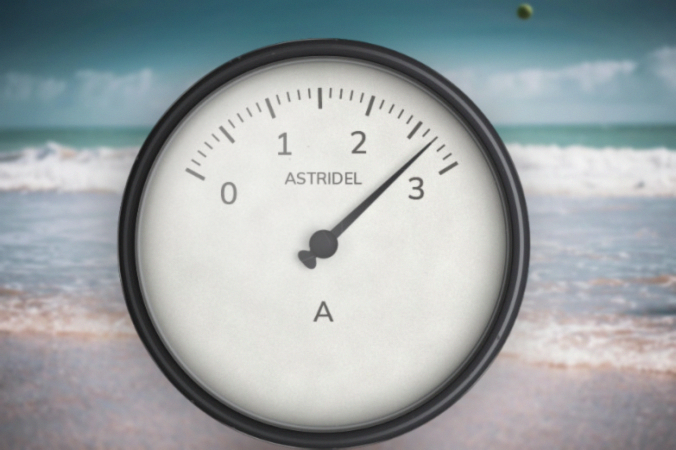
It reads {"value": 2.7, "unit": "A"}
